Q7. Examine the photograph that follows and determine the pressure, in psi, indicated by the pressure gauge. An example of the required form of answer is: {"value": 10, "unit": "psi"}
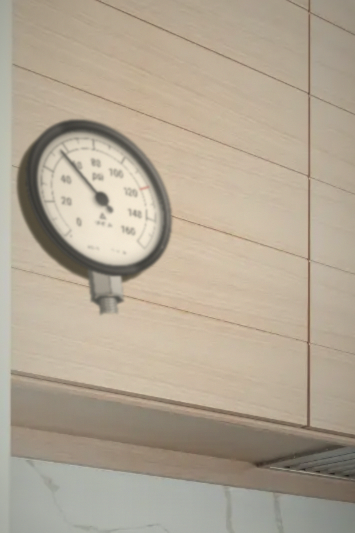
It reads {"value": 55, "unit": "psi"}
